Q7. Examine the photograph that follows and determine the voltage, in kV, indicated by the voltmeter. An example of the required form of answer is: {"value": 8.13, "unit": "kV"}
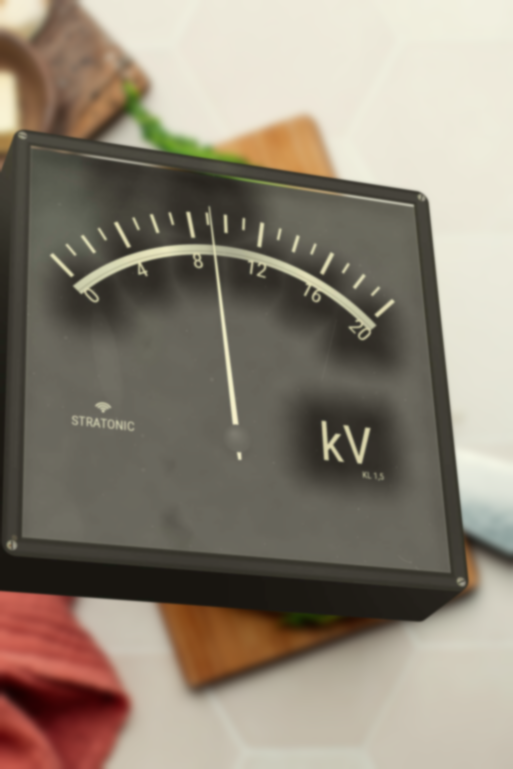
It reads {"value": 9, "unit": "kV"}
